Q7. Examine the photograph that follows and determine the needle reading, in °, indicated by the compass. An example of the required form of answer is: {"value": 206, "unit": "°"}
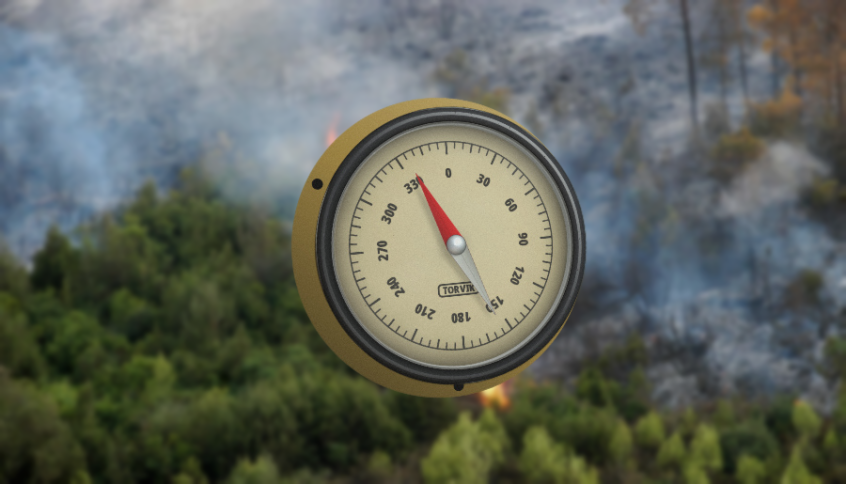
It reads {"value": 335, "unit": "°"}
